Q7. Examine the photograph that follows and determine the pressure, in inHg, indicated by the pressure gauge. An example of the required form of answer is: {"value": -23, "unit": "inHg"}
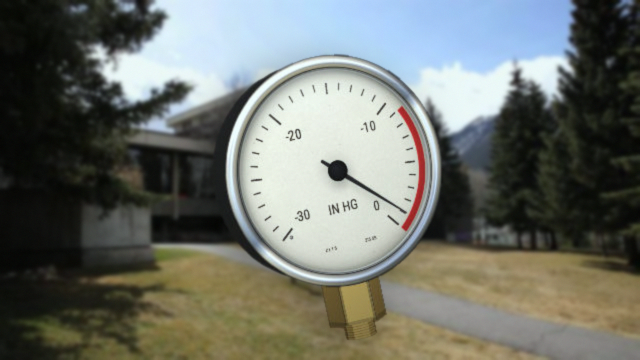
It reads {"value": -1, "unit": "inHg"}
